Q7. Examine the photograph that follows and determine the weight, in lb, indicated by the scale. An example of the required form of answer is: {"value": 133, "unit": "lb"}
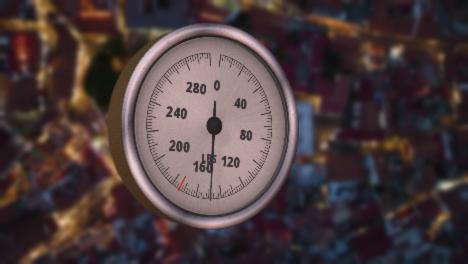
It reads {"value": 150, "unit": "lb"}
